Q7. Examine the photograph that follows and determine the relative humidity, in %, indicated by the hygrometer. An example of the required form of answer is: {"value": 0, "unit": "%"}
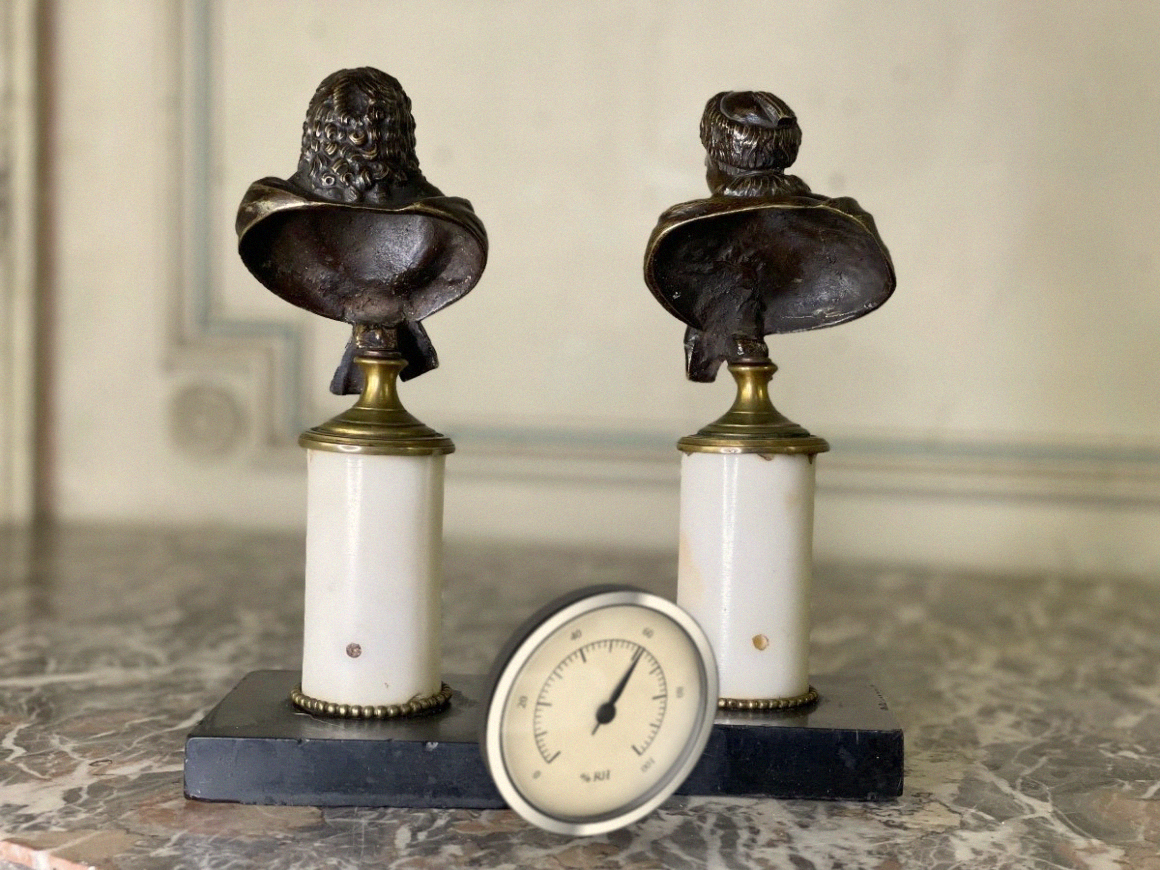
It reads {"value": 60, "unit": "%"}
